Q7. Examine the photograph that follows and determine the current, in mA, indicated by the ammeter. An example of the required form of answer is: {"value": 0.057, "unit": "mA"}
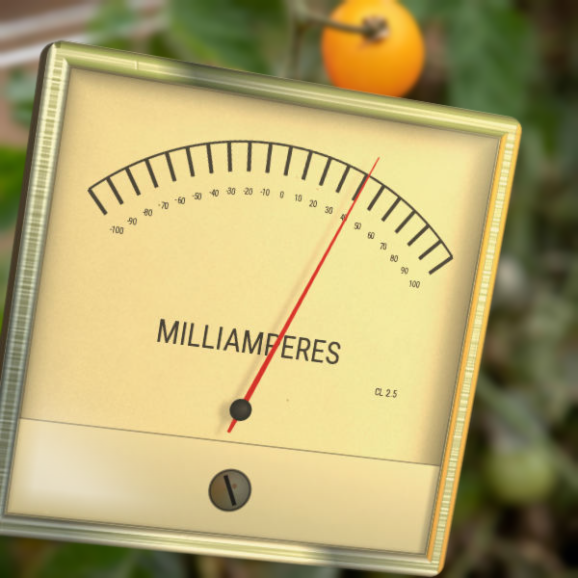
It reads {"value": 40, "unit": "mA"}
